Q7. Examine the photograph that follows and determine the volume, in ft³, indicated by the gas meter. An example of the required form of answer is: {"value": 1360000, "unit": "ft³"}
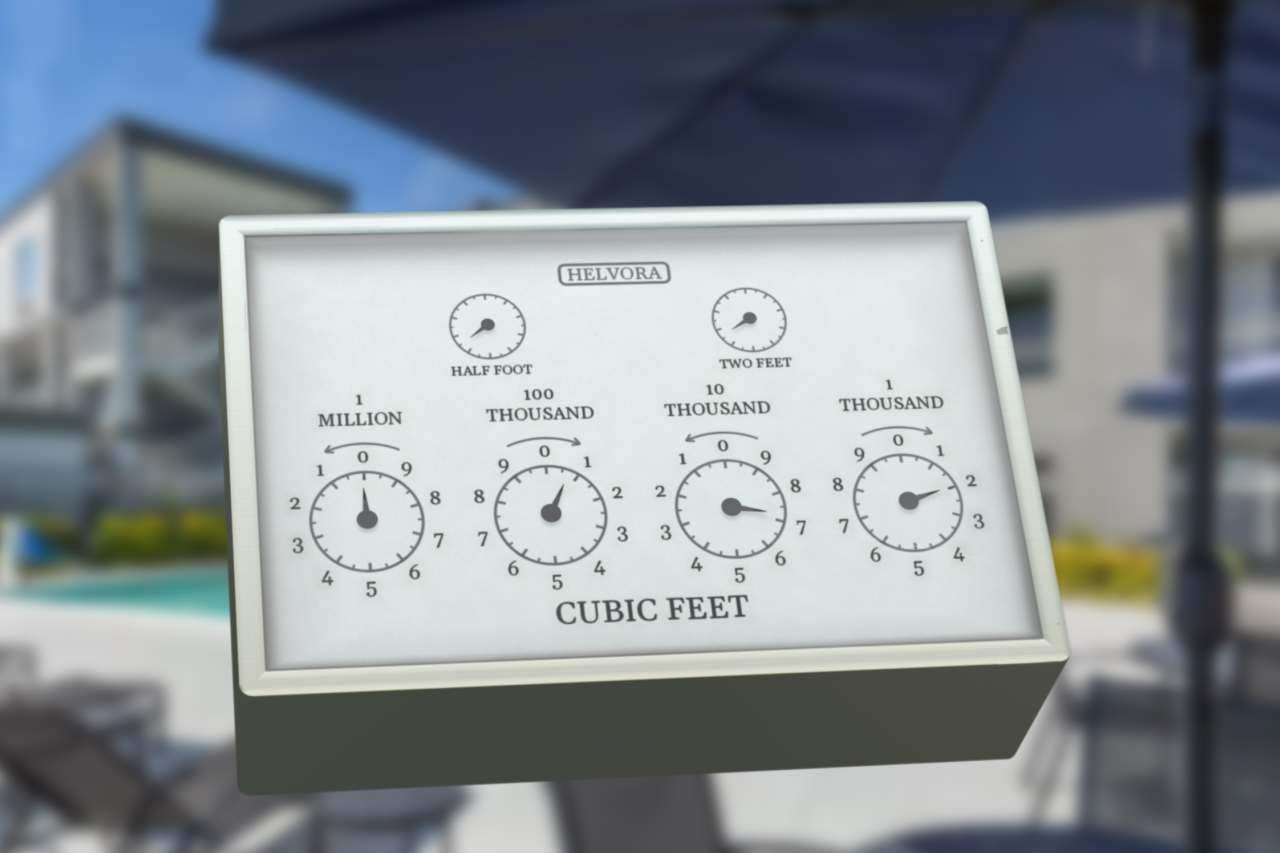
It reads {"value": 7200, "unit": "ft³"}
